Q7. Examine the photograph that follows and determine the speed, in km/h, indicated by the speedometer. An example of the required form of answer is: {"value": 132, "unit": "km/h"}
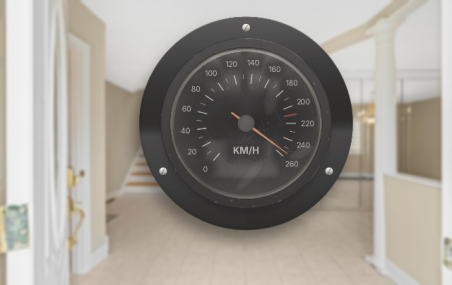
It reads {"value": 255, "unit": "km/h"}
